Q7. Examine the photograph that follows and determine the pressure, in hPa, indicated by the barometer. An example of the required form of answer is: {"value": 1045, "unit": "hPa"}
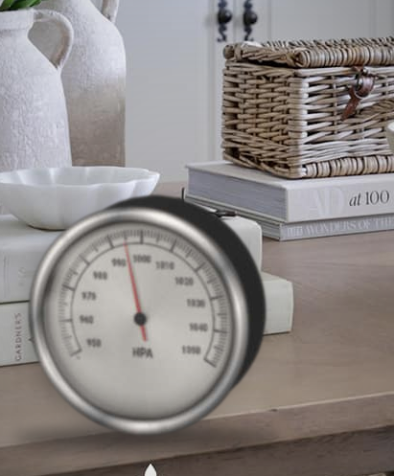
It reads {"value": 995, "unit": "hPa"}
